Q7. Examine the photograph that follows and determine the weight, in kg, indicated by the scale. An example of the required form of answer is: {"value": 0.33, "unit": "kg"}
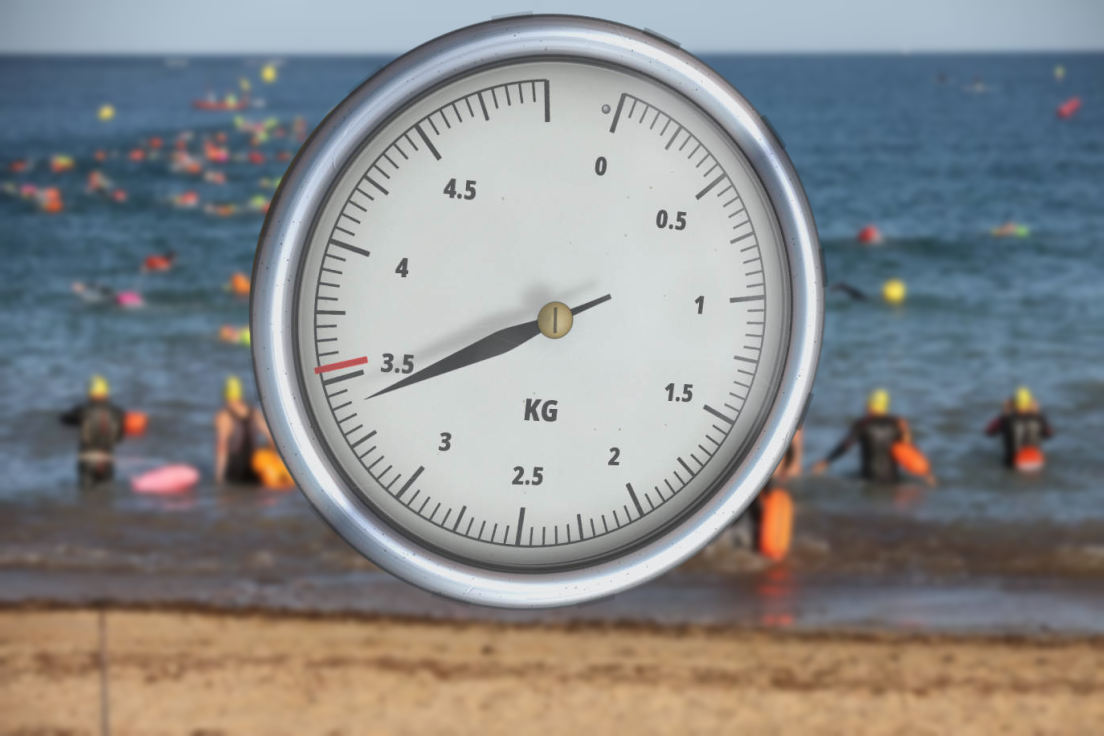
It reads {"value": 3.4, "unit": "kg"}
